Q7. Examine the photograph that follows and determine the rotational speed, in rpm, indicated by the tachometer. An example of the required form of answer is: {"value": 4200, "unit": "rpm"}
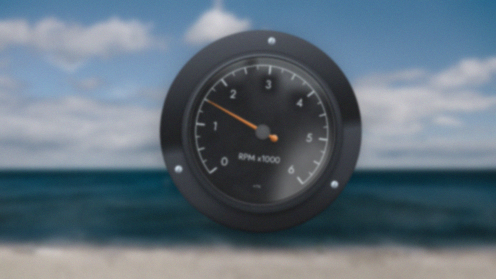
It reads {"value": 1500, "unit": "rpm"}
